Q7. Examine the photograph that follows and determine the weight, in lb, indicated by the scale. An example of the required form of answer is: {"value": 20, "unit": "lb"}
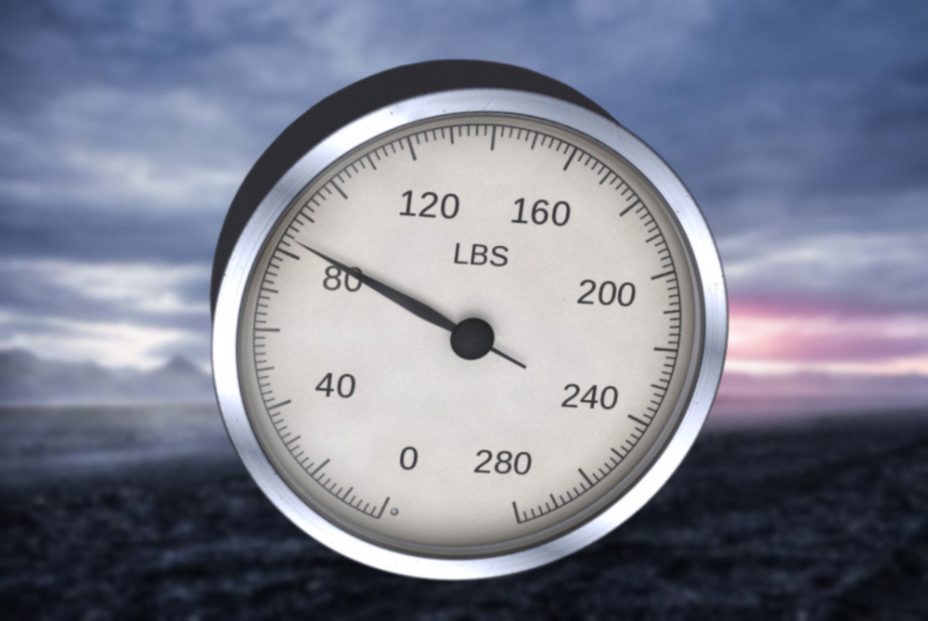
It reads {"value": 84, "unit": "lb"}
